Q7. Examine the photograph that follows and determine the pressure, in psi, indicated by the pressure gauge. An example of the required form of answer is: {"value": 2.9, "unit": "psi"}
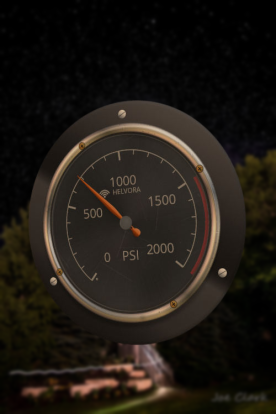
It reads {"value": 700, "unit": "psi"}
